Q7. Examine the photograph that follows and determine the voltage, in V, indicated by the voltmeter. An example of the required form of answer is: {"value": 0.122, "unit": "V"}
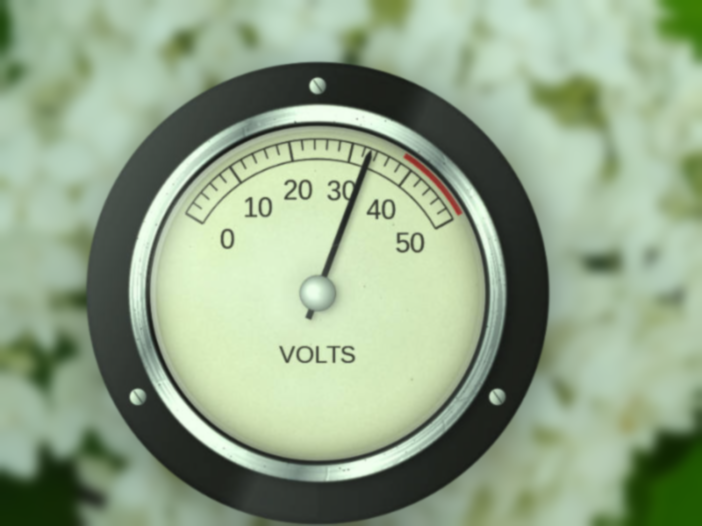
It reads {"value": 33, "unit": "V"}
